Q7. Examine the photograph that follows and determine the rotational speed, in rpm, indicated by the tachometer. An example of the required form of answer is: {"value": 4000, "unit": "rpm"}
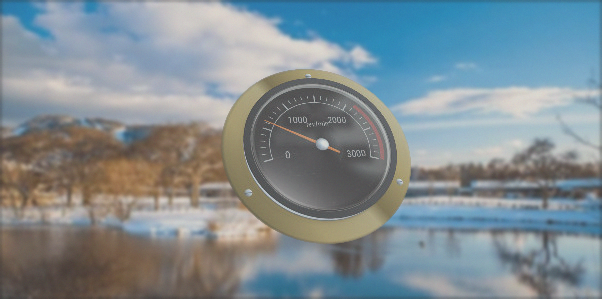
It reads {"value": 600, "unit": "rpm"}
